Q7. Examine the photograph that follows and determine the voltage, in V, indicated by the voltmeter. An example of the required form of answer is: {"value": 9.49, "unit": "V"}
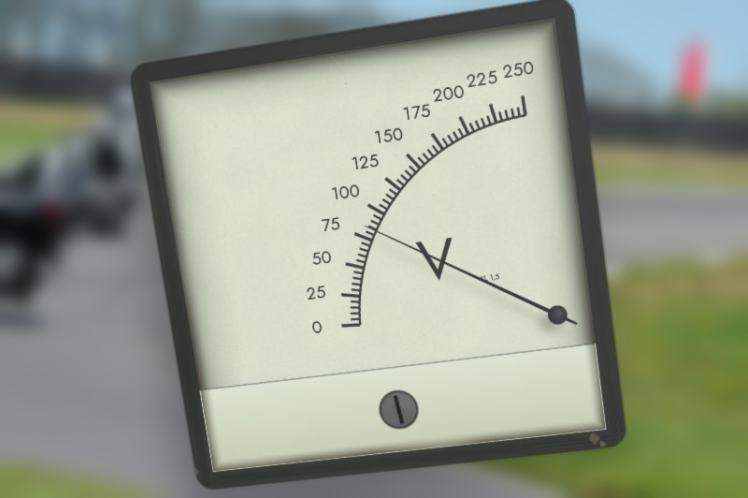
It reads {"value": 85, "unit": "V"}
